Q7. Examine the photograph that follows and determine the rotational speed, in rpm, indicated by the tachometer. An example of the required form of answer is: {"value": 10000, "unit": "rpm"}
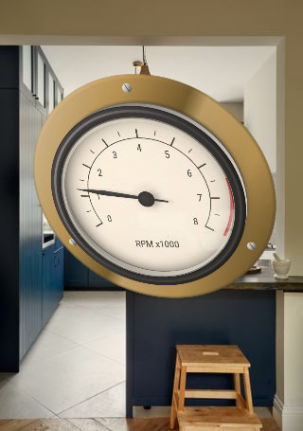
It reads {"value": 1250, "unit": "rpm"}
